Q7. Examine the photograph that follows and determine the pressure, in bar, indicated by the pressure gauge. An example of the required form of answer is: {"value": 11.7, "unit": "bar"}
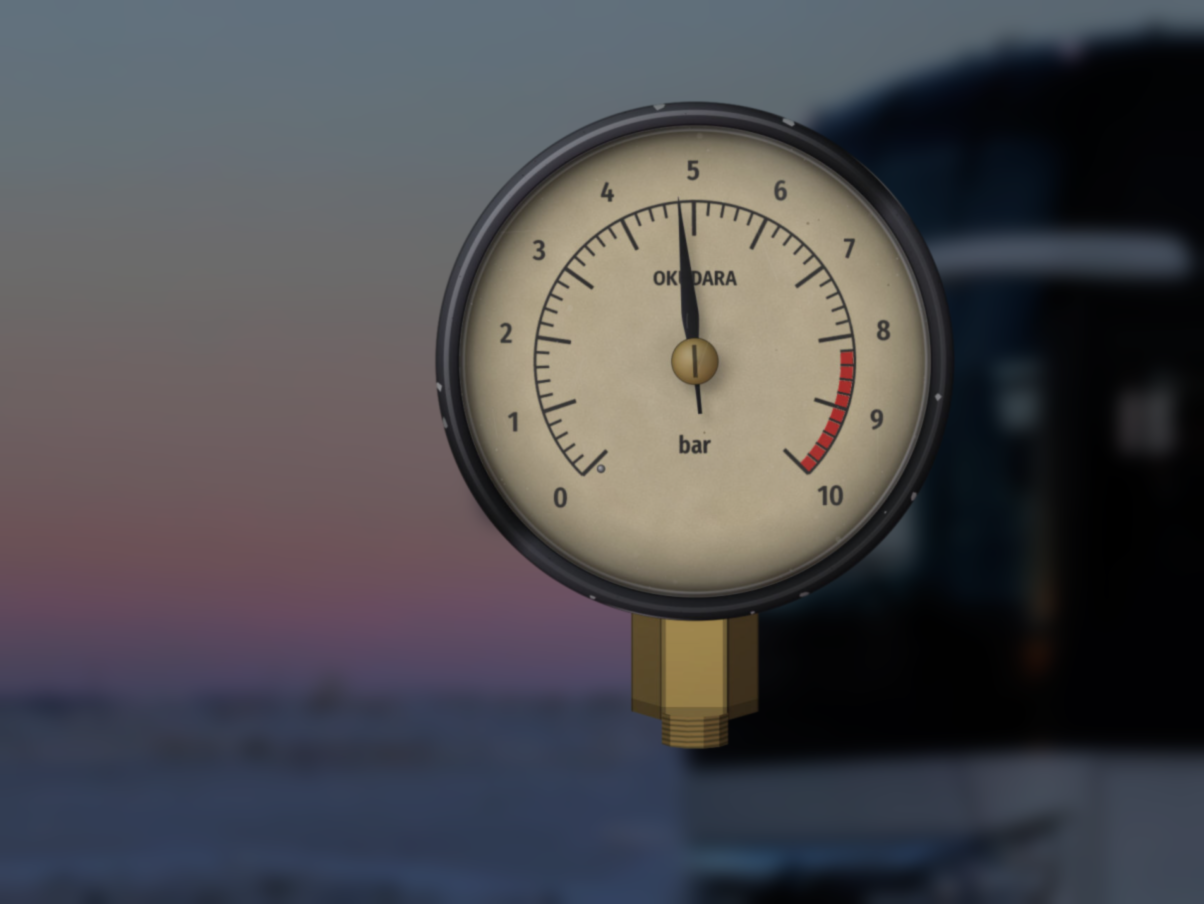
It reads {"value": 4.8, "unit": "bar"}
